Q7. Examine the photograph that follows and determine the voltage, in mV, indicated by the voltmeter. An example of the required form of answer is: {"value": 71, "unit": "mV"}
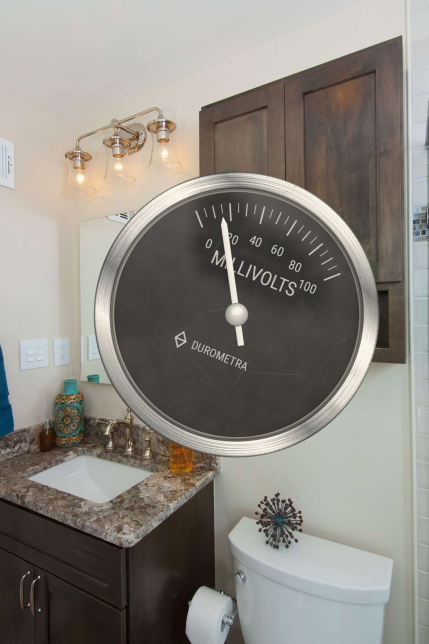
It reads {"value": 15, "unit": "mV"}
